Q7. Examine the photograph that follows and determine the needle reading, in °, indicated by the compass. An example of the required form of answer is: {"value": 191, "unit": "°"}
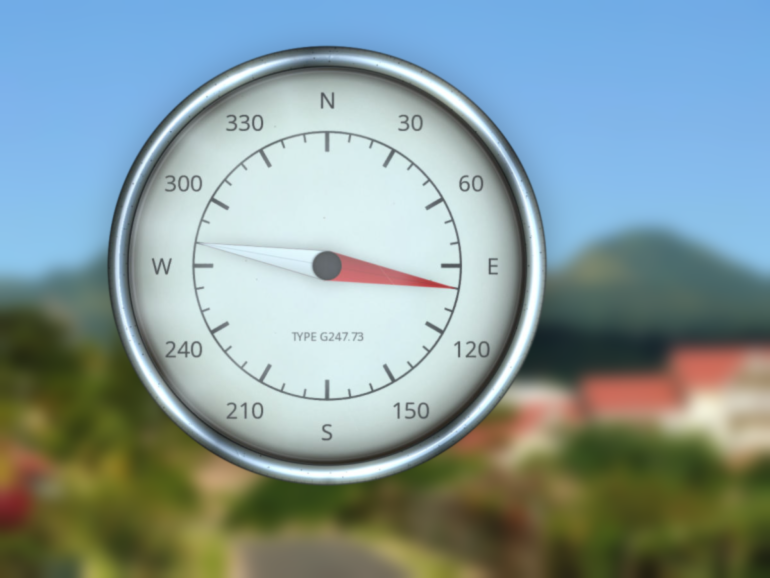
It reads {"value": 100, "unit": "°"}
